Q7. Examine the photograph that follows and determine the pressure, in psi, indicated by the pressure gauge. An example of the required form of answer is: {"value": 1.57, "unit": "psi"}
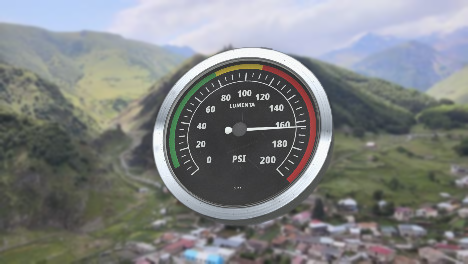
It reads {"value": 165, "unit": "psi"}
